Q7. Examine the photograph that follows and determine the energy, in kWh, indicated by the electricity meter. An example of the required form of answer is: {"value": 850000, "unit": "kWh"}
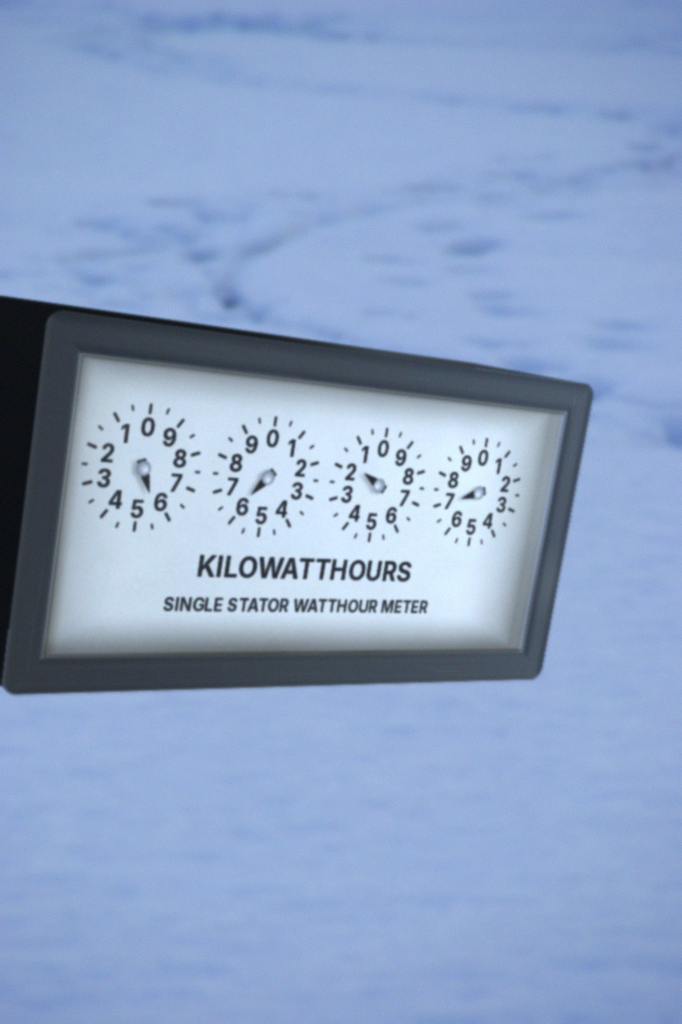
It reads {"value": 5617, "unit": "kWh"}
